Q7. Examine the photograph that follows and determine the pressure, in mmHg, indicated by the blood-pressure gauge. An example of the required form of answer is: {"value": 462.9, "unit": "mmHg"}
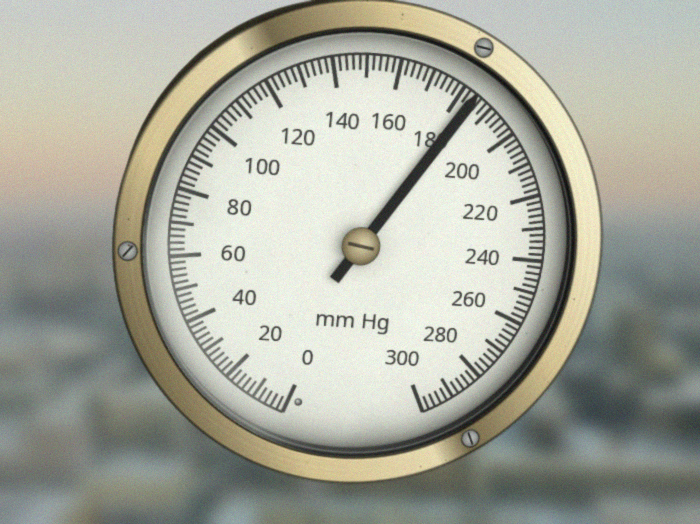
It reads {"value": 184, "unit": "mmHg"}
